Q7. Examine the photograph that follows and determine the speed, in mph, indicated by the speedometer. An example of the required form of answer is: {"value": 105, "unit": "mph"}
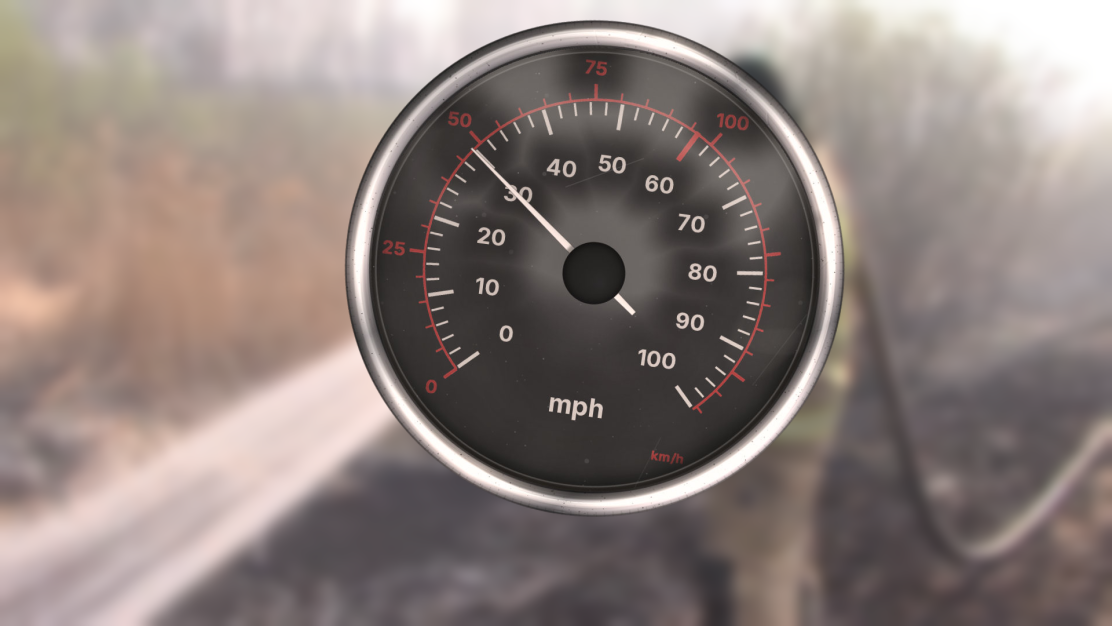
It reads {"value": 30, "unit": "mph"}
